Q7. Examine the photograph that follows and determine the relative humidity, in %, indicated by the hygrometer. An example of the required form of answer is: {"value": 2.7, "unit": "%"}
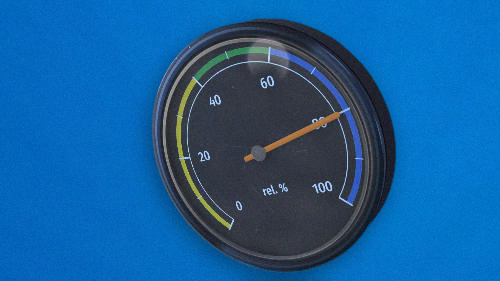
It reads {"value": 80, "unit": "%"}
